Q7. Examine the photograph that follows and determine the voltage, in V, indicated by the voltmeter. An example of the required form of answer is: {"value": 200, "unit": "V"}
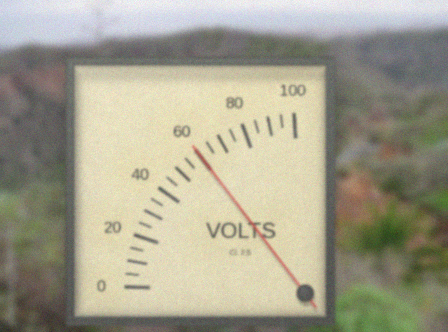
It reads {"value": 60, "unit": "V"}
